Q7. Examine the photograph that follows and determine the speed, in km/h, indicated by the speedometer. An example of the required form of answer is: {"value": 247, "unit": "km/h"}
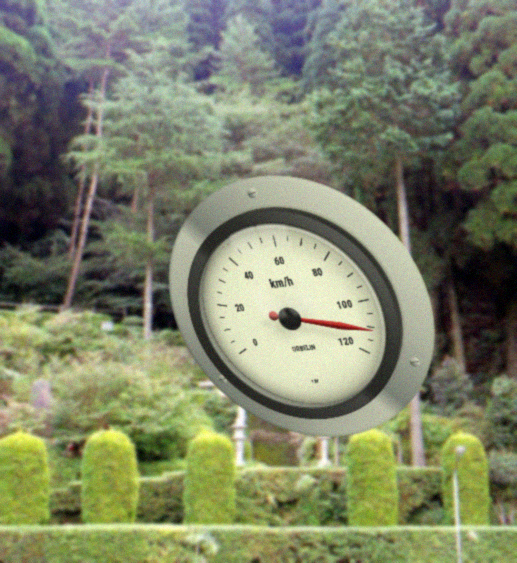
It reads {"value": 110, "unit": "km/h"}
